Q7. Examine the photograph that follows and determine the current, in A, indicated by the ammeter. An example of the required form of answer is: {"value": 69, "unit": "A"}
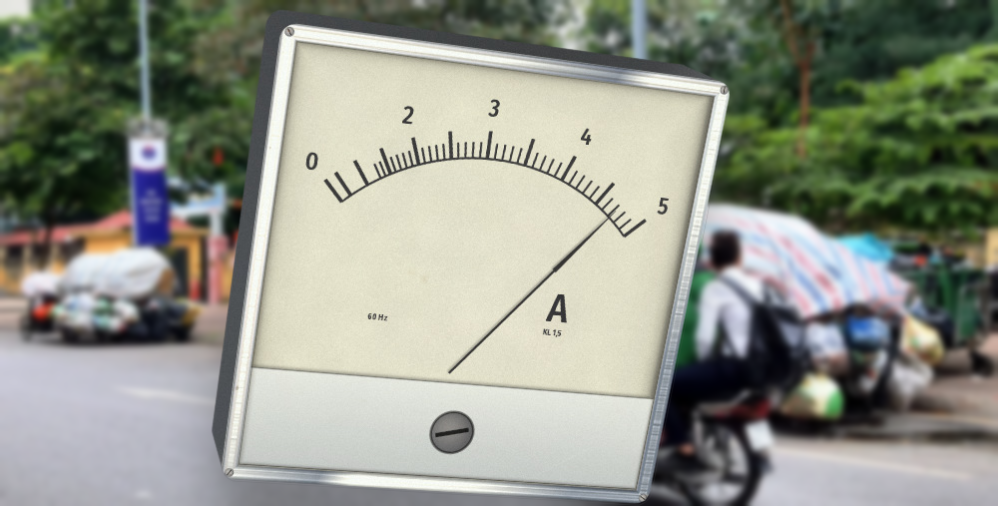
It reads {"value": 4.7, "unit": "A"}
